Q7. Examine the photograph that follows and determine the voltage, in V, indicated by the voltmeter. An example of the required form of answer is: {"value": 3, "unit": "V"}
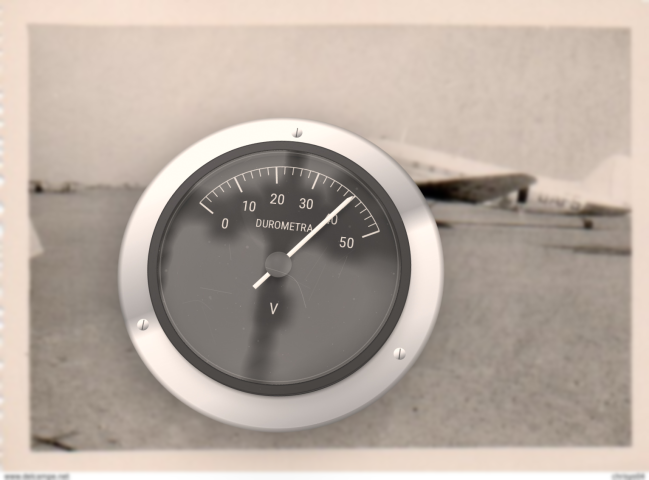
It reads {"value": 40, "unit": "V"}
